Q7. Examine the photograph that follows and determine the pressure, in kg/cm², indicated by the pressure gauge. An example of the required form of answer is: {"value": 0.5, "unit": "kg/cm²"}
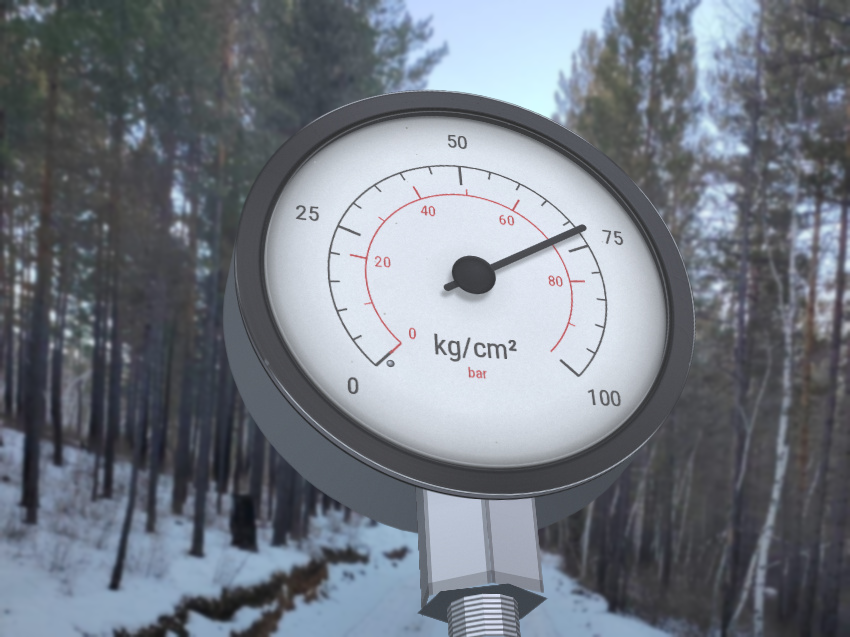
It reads {"value": 72.5, "unit": "kg/cm²"}
